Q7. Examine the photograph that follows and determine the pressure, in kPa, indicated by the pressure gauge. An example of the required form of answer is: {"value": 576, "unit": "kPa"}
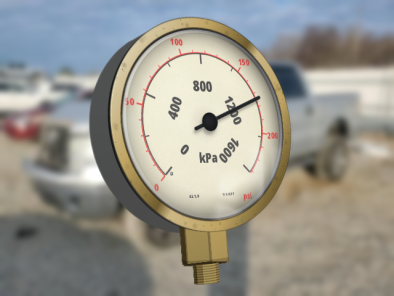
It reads {"value": 1200, "unit": "kPa"}
